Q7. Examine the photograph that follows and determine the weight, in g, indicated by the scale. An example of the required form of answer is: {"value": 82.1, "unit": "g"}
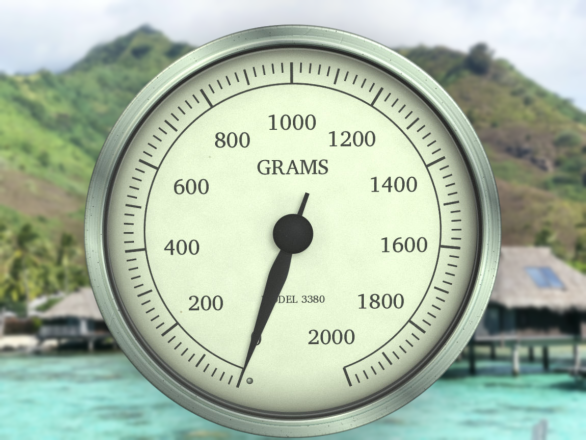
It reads {"value": 0, "unit": "g"}
